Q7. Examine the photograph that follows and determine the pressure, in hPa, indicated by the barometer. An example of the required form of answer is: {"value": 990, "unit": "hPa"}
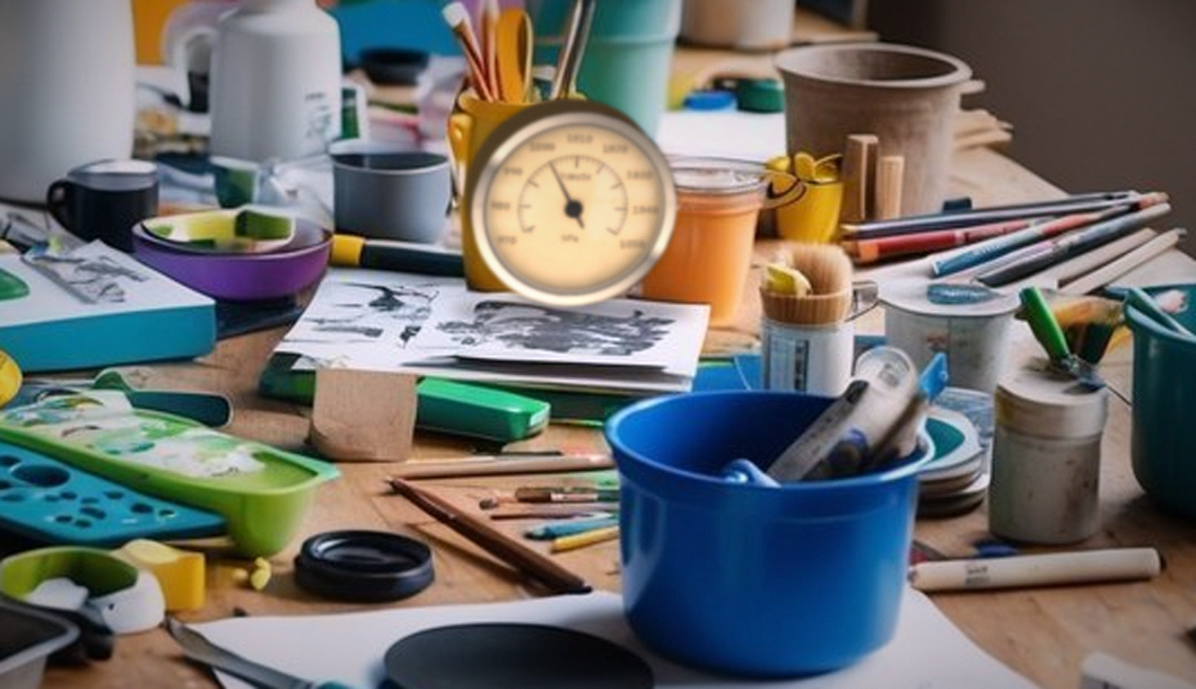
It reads {"value": 1000, "unit": "hPa"}
